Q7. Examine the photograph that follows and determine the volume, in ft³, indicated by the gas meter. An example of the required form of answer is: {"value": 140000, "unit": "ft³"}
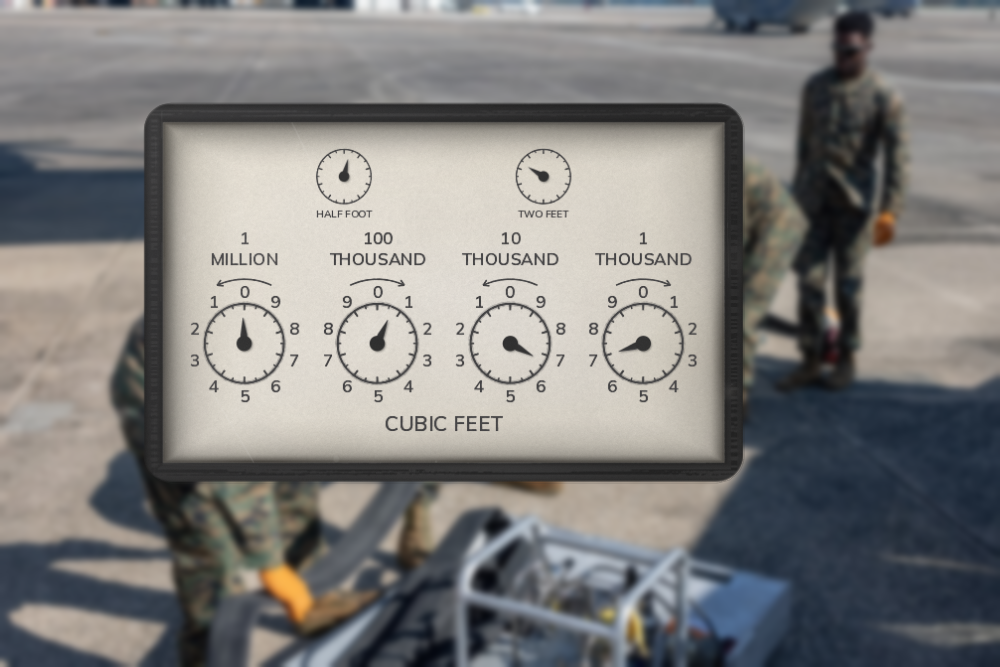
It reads {"value": 6700, "unit": "ft³"}
